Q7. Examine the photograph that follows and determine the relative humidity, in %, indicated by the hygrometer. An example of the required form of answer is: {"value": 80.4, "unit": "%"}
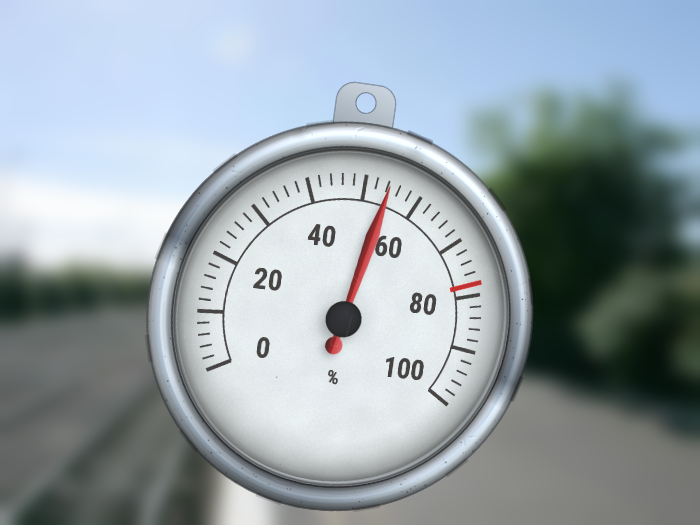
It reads {"value": 54, "unit": "%"}
